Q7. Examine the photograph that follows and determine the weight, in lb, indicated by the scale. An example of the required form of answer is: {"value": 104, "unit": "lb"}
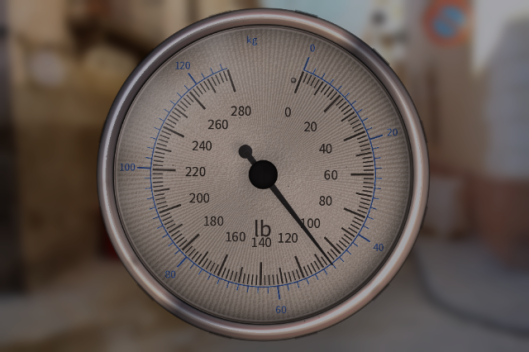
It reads {"value": 106, "unit": "lb"}
